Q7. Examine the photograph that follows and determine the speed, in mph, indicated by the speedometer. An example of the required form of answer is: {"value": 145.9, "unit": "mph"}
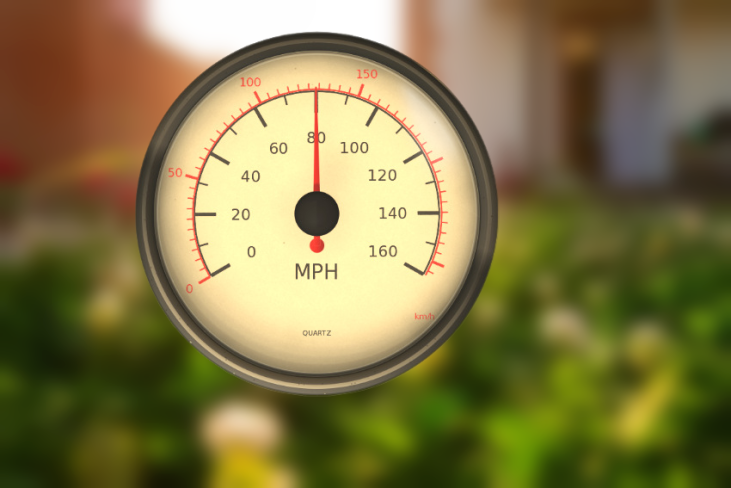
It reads {"value": 80, "unit": "mph"}
